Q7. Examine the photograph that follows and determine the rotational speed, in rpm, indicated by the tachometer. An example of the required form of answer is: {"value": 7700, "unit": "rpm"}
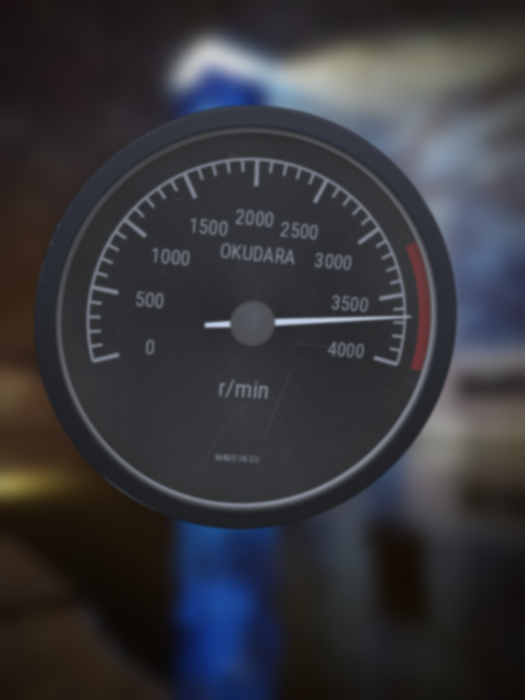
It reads {"value": 3650, "unit": "rpm"}
